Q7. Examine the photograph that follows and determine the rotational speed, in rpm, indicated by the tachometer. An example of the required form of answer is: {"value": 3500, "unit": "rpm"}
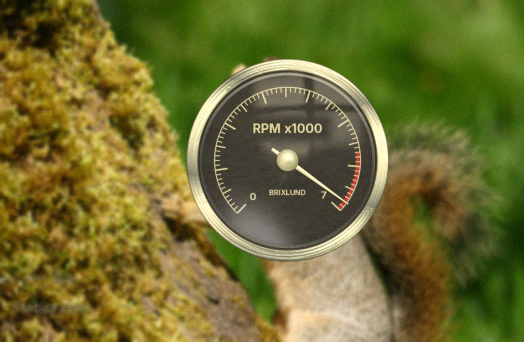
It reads {"value": 6800, "unit": "rpm"}
